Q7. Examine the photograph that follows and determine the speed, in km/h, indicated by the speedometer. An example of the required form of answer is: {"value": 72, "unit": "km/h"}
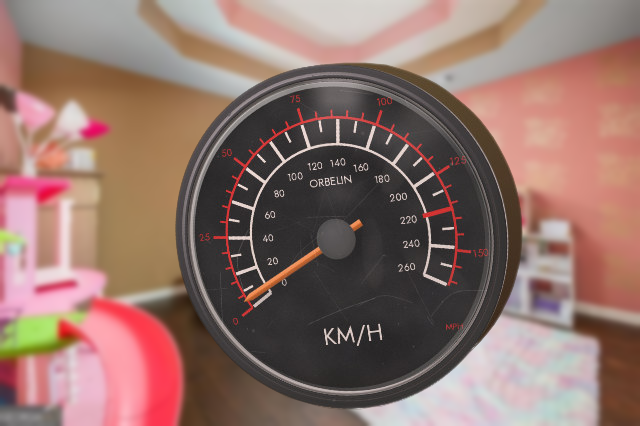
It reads {"value": 5, "unit": "km/h"}
